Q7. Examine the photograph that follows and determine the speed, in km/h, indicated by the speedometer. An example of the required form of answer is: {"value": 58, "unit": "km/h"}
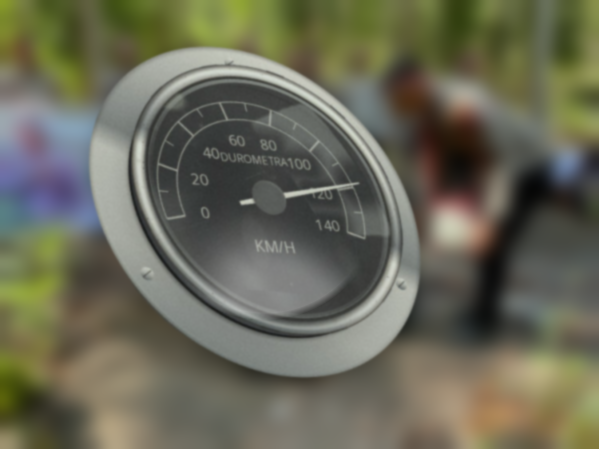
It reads {"value": 120, "unit": "km/h"}
